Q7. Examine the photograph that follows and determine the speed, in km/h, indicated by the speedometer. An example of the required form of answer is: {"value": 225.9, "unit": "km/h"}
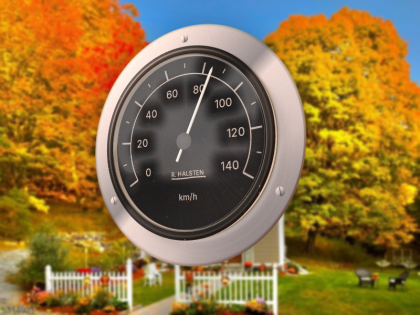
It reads {"value": 85, "unit": "km/h"}
